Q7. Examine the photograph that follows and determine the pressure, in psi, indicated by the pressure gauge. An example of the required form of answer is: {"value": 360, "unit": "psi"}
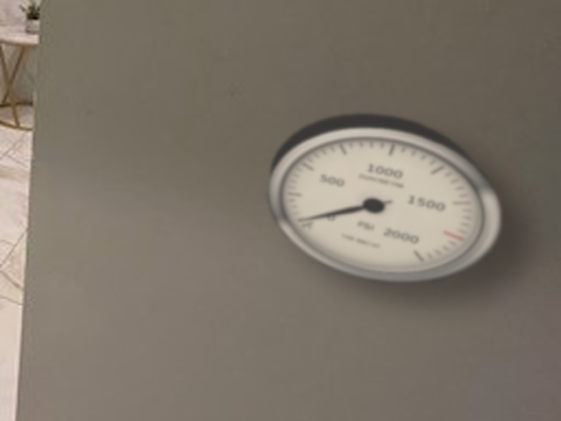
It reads {"value": 50, "unit": "psi"}
